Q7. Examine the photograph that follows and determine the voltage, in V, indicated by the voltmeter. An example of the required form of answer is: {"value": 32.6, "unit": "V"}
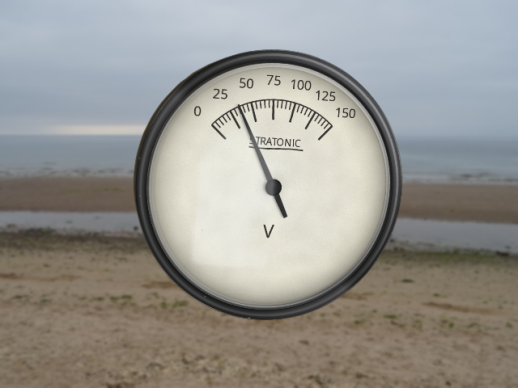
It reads {"value": 35, "unit": "V"}
